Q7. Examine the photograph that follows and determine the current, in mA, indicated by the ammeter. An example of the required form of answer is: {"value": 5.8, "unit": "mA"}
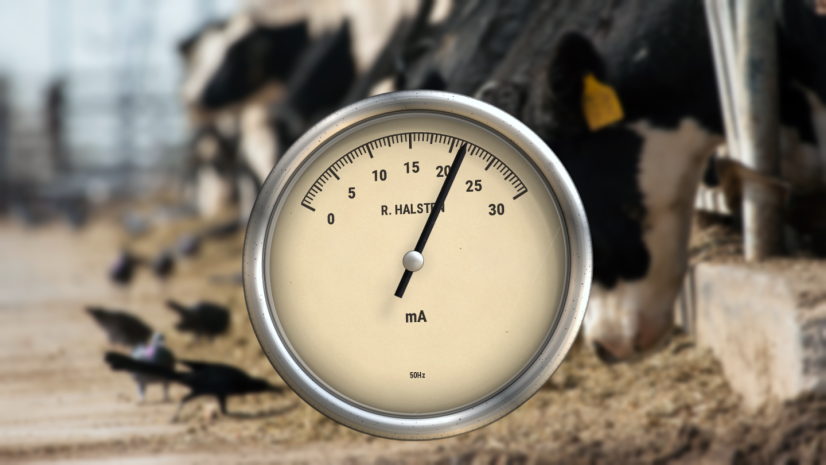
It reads {"value": 21.5, "unit": "mA"}
